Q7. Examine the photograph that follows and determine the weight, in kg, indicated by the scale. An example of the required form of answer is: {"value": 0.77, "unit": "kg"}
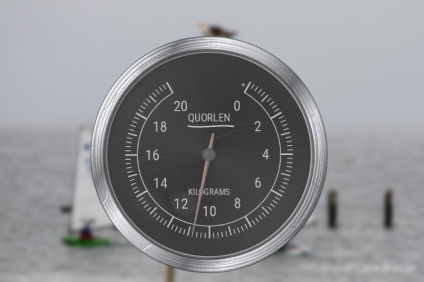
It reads {"value": 10.8, "unit": "kg"}
